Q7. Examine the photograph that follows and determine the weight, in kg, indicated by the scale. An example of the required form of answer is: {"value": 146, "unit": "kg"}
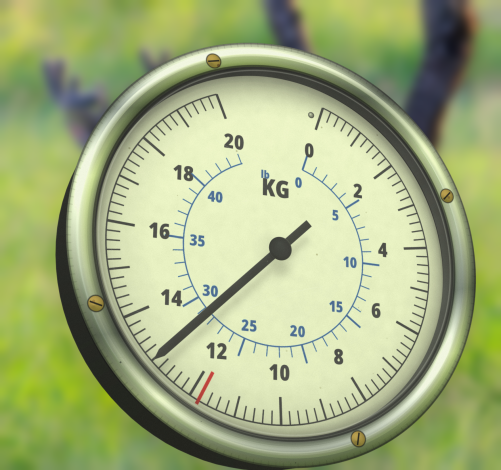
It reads {"value": 13, "unit": "kg"}
